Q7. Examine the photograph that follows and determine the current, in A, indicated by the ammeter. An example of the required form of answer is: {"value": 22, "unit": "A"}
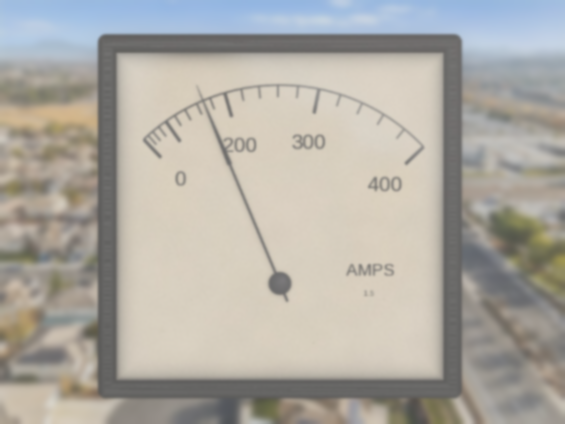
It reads {"value": 170, "unit": "A"}
